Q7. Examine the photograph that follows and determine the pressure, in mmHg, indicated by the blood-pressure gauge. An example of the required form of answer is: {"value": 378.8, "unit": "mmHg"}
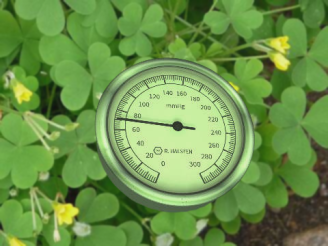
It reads {"value": 70, "unit": "mmHg"}
